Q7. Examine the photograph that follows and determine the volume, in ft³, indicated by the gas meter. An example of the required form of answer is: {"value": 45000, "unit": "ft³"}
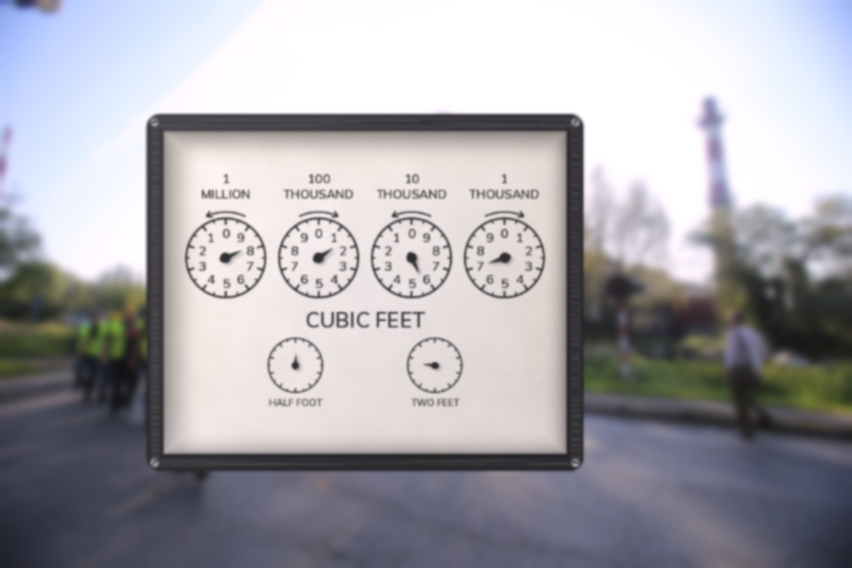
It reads {"value": 815700, "unit": "ft³"}
